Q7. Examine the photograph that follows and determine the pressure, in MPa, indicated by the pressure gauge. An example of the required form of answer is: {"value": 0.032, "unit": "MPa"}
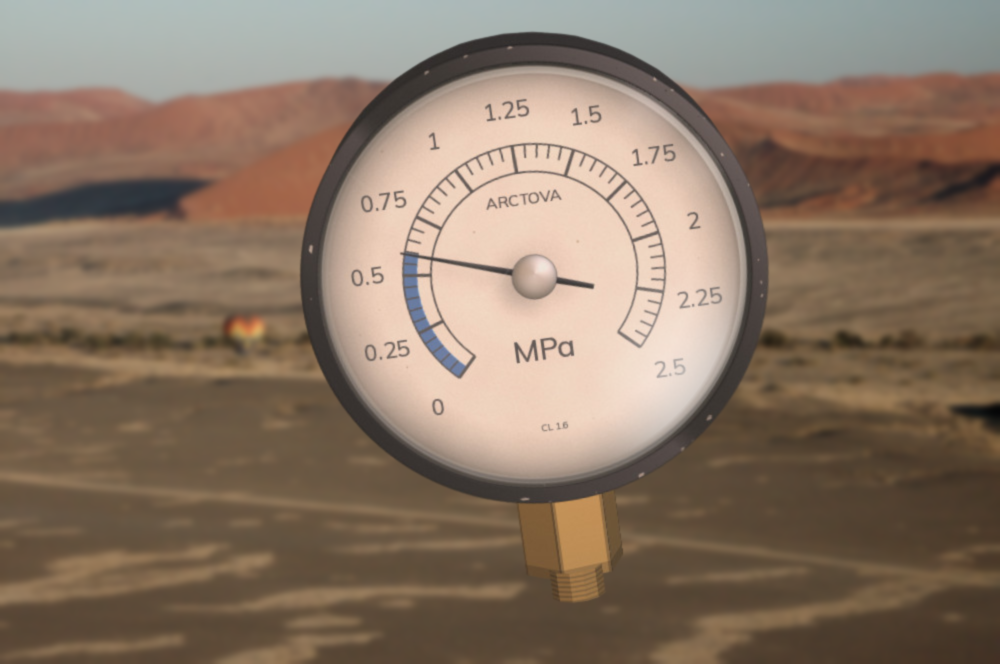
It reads {"value": 0.6, "unit": "MPa"}
